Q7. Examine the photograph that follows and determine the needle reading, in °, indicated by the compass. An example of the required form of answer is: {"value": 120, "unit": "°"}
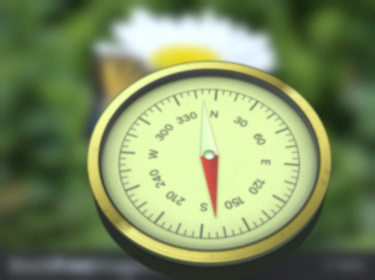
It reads {"value": 170, "unit": "°"}
